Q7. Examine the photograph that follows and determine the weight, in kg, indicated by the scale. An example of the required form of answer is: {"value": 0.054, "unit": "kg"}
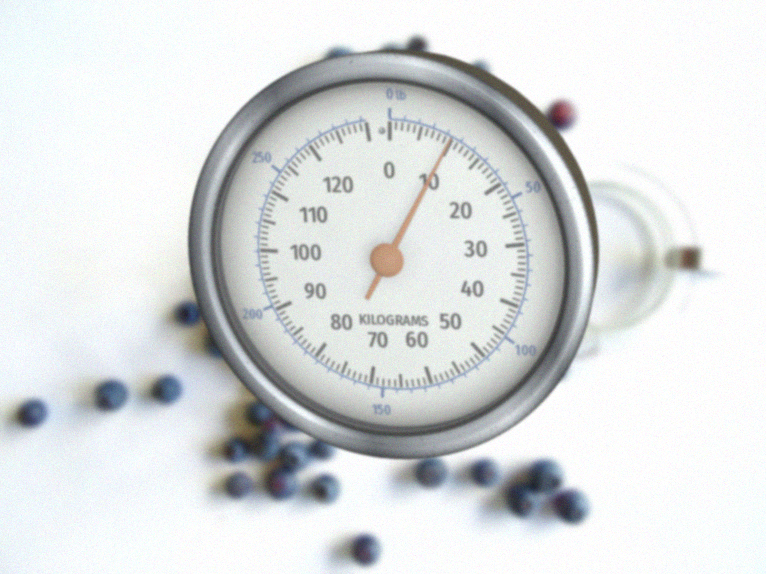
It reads {"value": 10, "unit": "kg"}
